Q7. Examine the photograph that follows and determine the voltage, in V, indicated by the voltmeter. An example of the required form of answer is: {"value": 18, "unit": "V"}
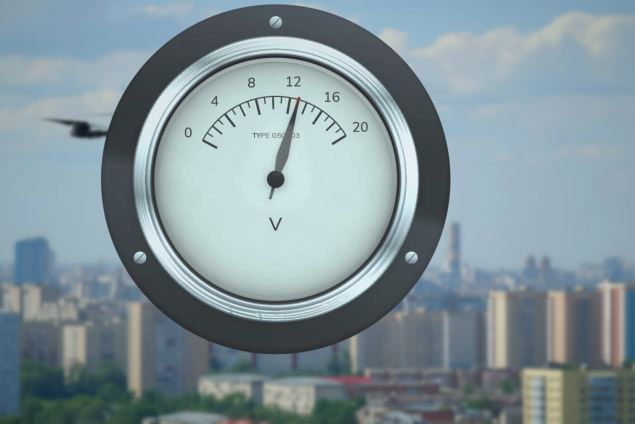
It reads {"value": 13, "unit": "V"}
